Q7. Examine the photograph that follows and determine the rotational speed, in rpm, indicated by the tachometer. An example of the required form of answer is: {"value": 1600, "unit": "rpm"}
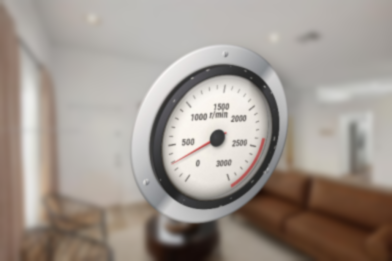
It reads {"value": 300, "unit": "rpm"}
